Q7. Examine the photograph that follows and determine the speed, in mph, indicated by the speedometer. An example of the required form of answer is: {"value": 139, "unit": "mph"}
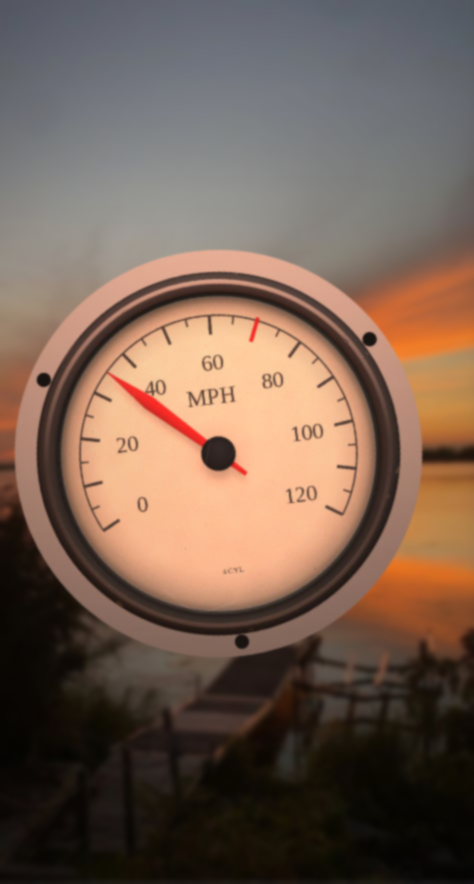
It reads {"value": 35, "unit": "mph"}
